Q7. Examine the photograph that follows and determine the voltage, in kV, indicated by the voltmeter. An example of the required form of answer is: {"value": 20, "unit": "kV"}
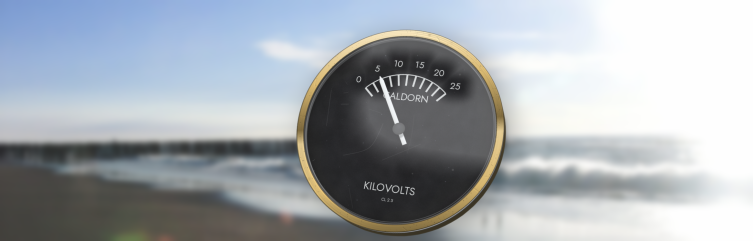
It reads {"value": 5, "unit": "kV"}
